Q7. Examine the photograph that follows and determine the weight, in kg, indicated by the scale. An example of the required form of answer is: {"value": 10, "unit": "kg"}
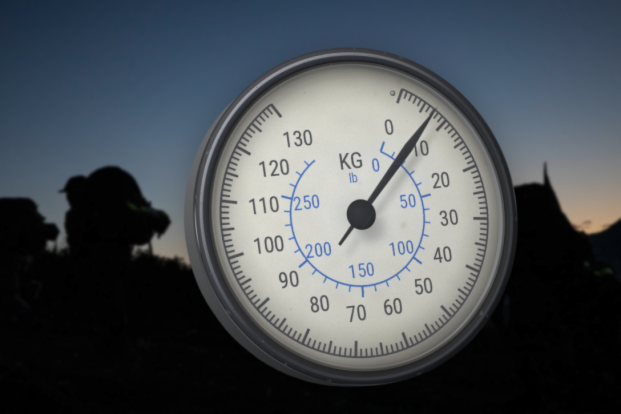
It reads {"value": 7, "unit": "kg"}
